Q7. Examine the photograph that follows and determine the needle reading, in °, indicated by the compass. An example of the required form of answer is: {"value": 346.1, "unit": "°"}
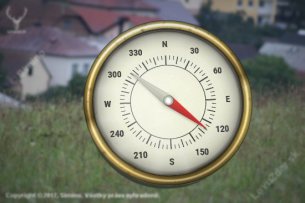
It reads {"value": 130, "unit": "°"}
